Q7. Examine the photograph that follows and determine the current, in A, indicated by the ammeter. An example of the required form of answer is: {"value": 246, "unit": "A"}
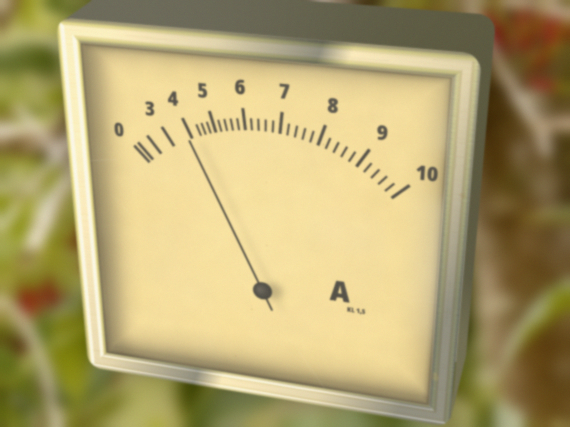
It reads {"value": 4, "unit": "A"}
